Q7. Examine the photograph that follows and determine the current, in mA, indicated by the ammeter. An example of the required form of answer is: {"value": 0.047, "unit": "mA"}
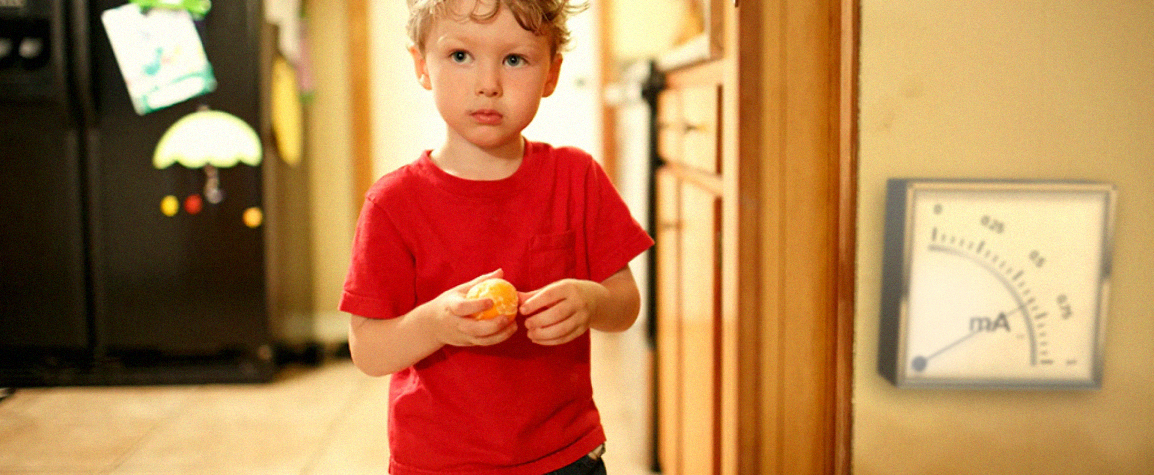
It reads {"value": 0.65, "unit": "mA"}
